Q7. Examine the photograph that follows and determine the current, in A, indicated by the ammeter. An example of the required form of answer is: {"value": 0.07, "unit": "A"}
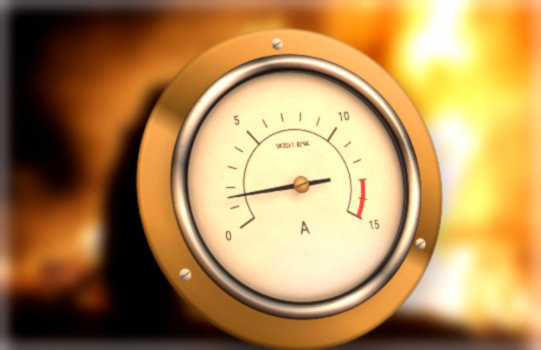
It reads {"value": 1.5, "unit": "A"}
